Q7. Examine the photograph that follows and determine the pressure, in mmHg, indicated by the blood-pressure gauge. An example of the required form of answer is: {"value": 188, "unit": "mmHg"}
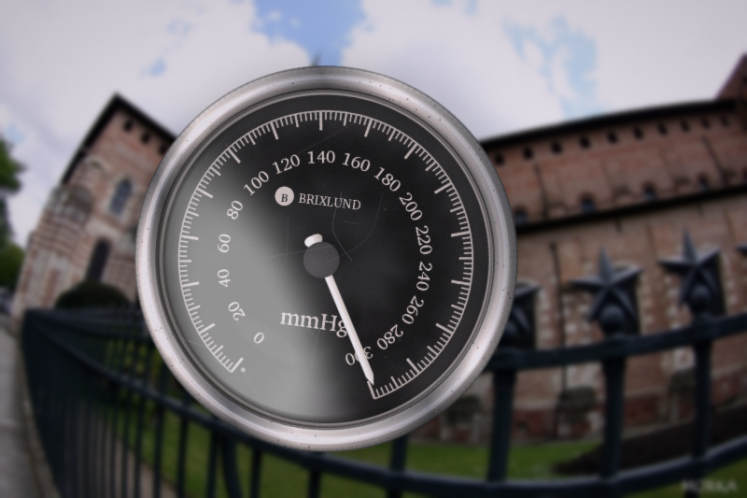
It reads {"value": 298, "unit": "mmHg"}
